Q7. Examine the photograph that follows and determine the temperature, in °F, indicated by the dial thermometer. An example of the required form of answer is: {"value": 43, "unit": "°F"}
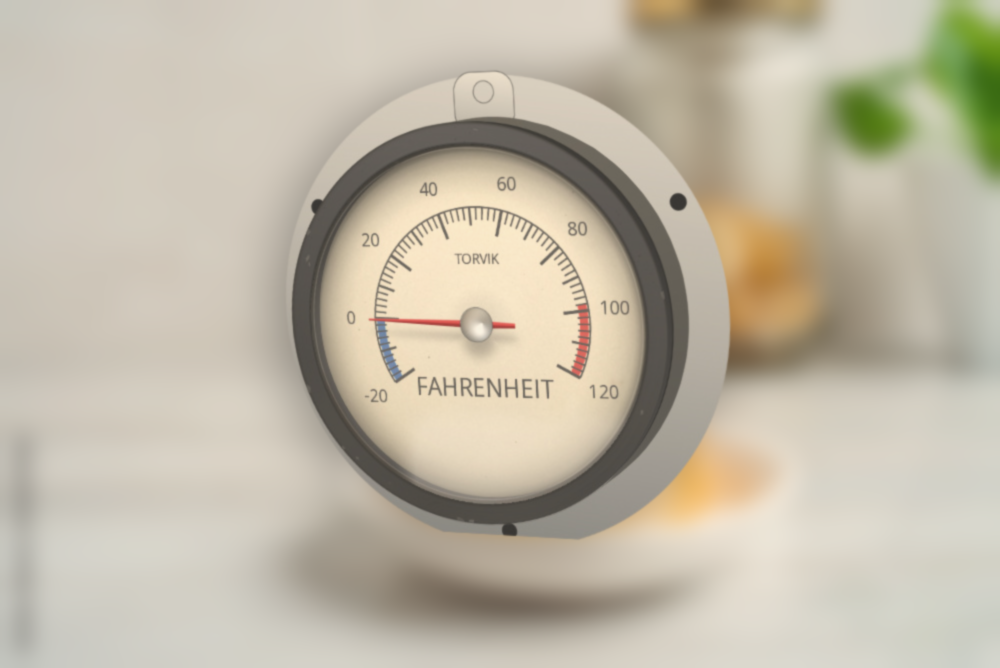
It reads {"value": 0, "unit": "°F"}
